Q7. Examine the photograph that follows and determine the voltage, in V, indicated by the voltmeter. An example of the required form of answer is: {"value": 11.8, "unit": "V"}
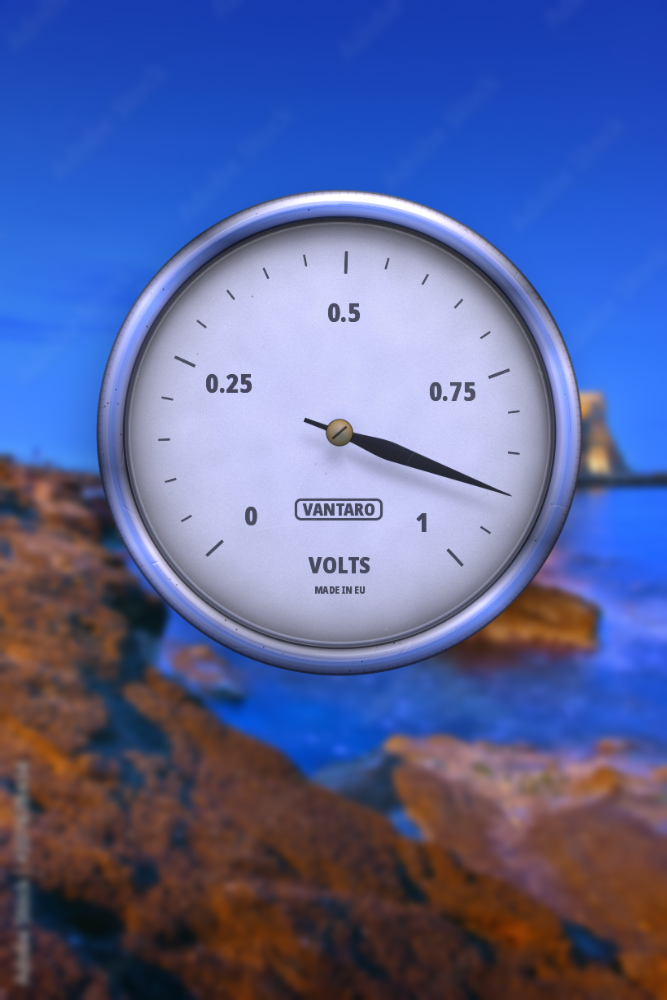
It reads {"value": 0.9, "unit": "V"}
